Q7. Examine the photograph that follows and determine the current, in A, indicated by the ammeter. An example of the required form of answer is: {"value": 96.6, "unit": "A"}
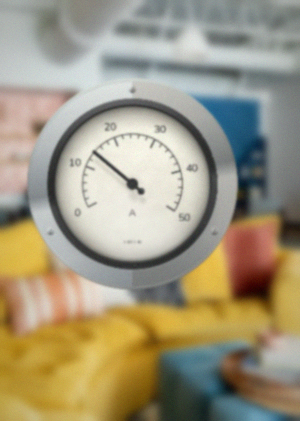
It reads {"value": 14, "unit": "A"}
